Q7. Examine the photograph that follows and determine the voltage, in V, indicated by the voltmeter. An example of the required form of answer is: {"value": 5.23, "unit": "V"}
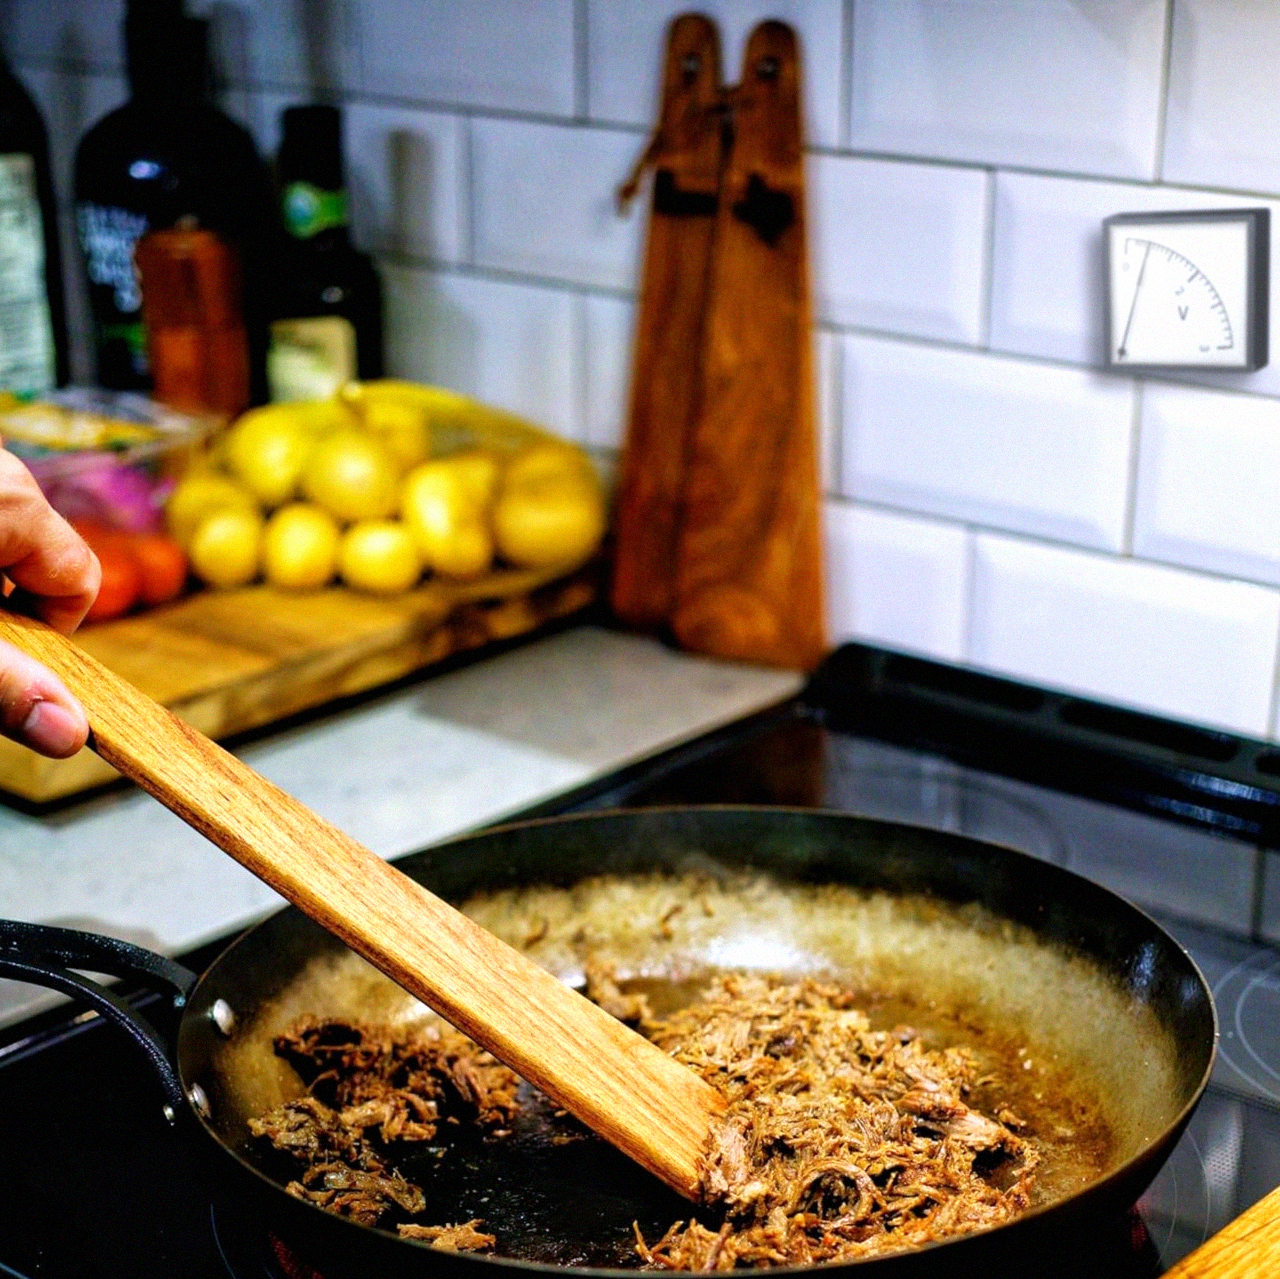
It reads {"value": 1, "unit": "V"}
